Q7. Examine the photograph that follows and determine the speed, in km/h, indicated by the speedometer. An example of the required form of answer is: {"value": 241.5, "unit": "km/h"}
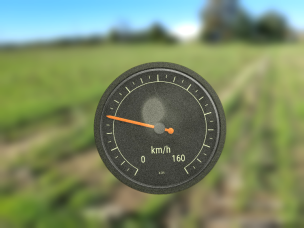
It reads {"value": 40, "unit": "km/h"}
